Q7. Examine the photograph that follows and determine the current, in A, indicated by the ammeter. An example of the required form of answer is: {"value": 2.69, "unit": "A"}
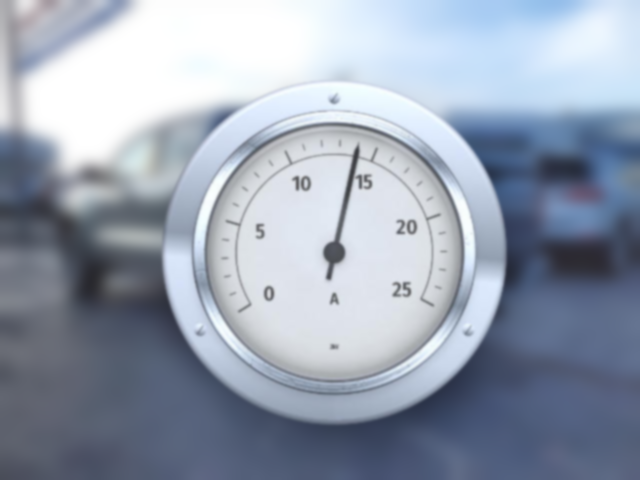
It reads {"value": 14, "unit": "A"}
